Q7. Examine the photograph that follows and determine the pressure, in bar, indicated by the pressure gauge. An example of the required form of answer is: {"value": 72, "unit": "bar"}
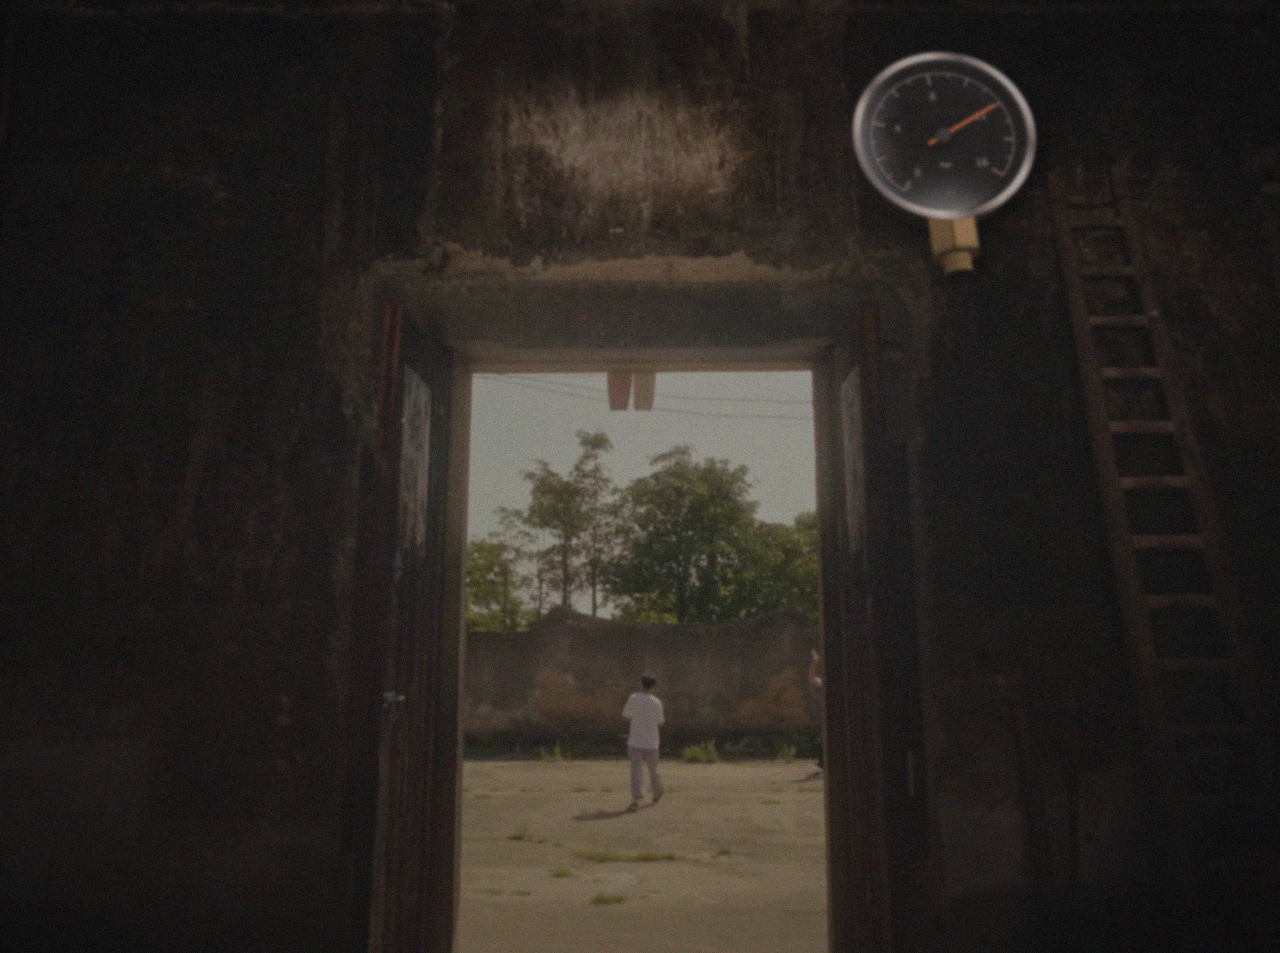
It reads {"value": 12, "unit": "bar"}
